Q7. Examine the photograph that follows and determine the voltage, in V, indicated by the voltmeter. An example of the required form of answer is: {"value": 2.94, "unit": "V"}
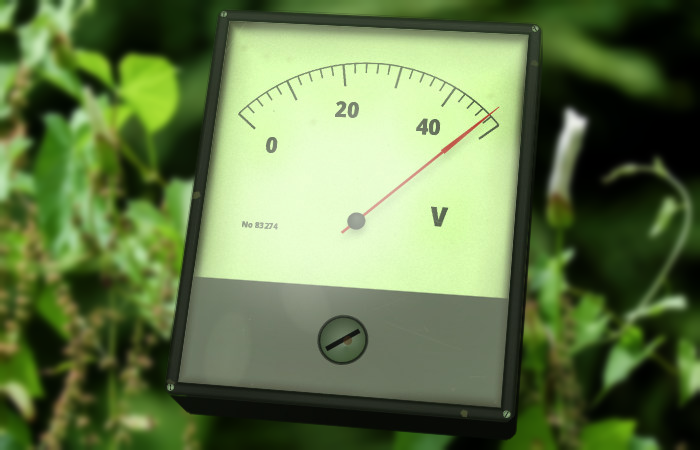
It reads {"value": 48, "unit": "V"}
